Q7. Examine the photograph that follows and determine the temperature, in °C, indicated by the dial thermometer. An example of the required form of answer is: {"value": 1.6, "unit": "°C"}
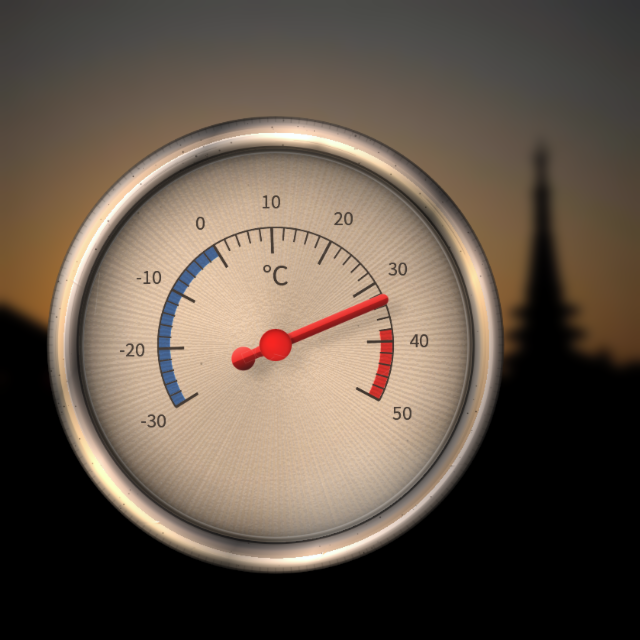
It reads {"value": 33, "unit": "°C"}
